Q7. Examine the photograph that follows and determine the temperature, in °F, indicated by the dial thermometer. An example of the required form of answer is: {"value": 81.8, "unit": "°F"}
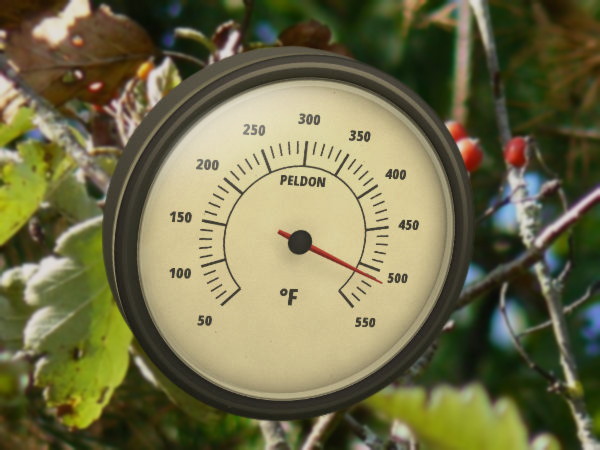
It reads {"value": 510, "unit": "°F"}
